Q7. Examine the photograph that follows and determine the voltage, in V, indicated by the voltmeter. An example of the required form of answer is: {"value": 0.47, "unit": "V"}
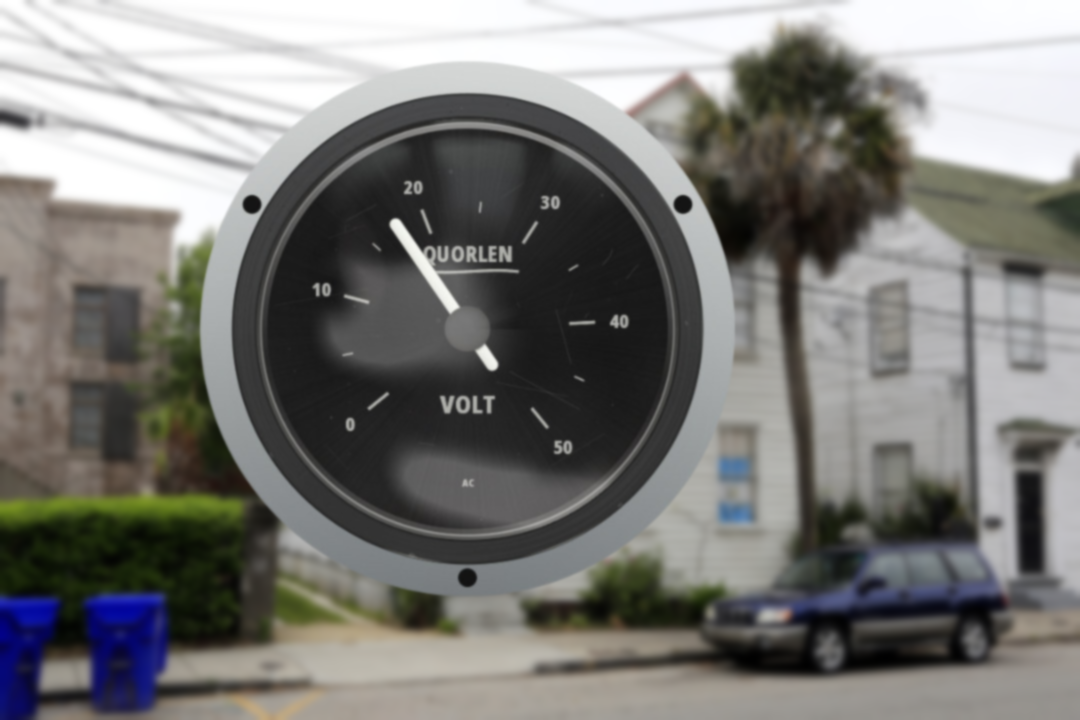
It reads {"value": 17.5, "unit": "V"}
